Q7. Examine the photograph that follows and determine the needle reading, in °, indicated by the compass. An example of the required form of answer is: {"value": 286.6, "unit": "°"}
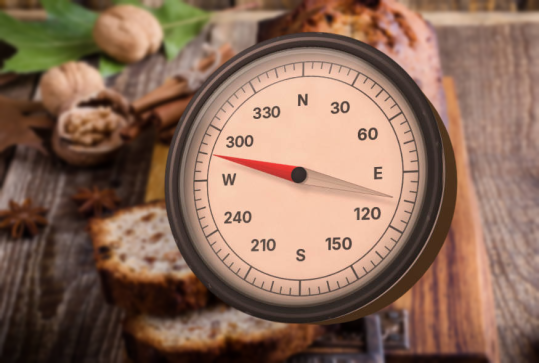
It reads {"value": 285, "unit": "°"}
